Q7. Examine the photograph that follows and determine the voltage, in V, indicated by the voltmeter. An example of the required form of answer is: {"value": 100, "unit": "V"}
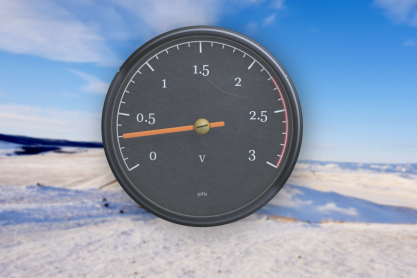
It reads {"value": 0.3, "unit": "V"}
